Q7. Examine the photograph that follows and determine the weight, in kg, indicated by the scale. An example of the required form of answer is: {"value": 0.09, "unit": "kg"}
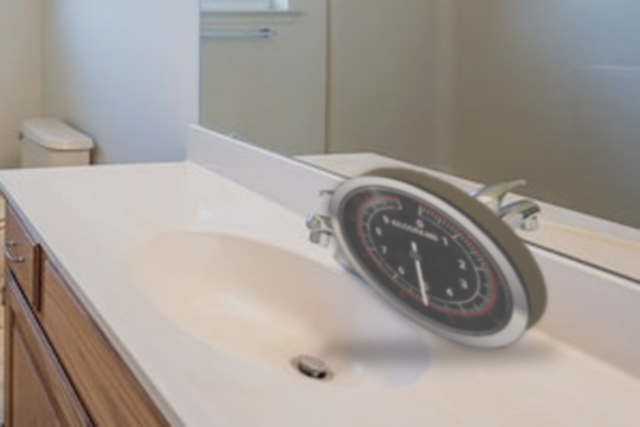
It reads {"value": 5, "unit": "kg"}
